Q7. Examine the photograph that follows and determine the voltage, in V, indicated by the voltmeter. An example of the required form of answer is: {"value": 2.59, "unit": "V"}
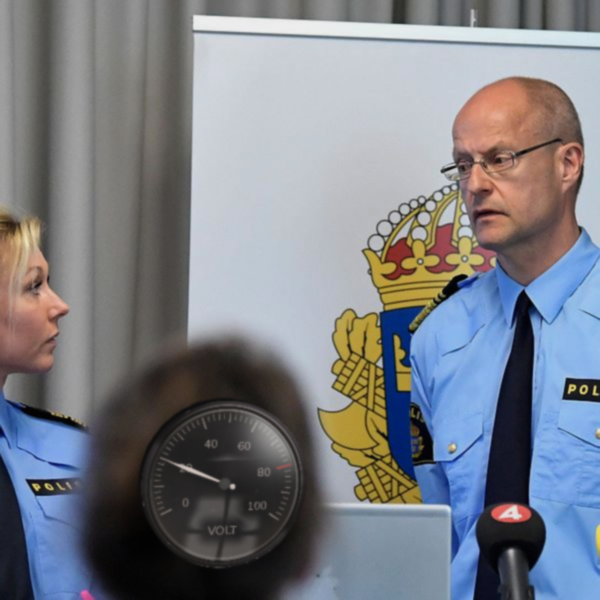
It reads {"value": 20, "unit": "V"}
